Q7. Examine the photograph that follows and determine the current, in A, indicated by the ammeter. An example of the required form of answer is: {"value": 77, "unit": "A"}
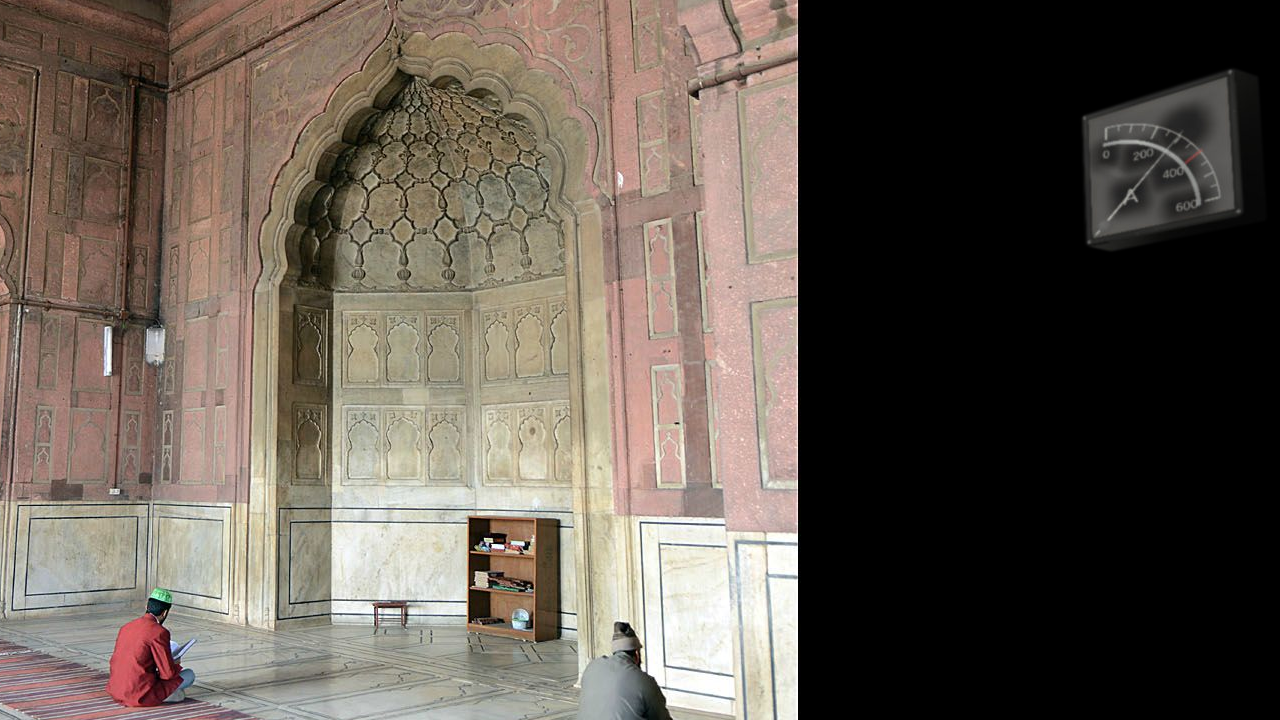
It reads {"value": 300, "unit": "A"}
